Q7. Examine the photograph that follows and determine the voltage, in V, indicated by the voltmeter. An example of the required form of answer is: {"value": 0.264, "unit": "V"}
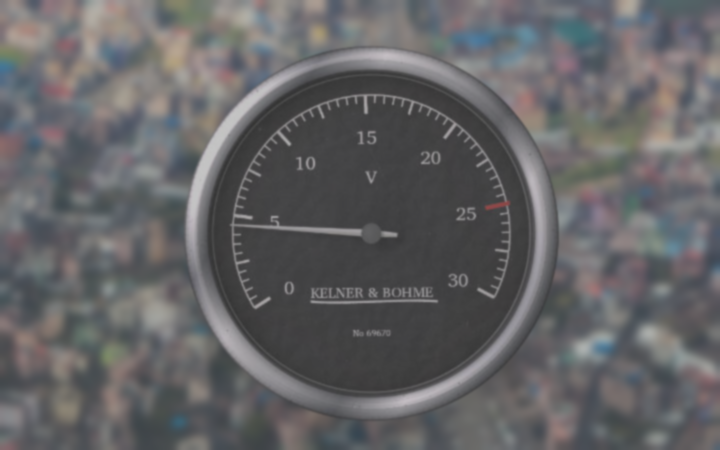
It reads {"value": 4.5, "unit": "V"}
